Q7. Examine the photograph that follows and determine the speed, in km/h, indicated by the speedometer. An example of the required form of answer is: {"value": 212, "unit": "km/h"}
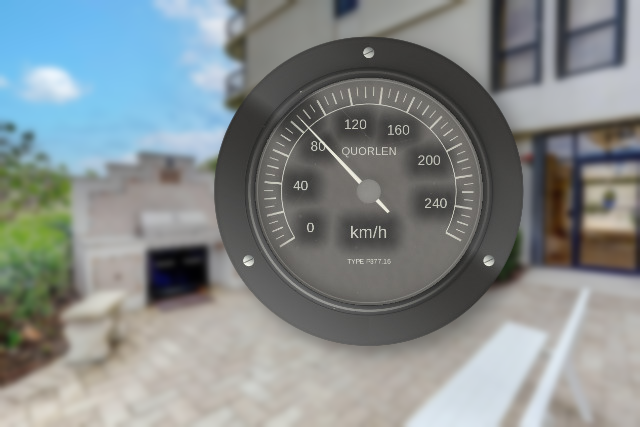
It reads {"value": 85, "unit": "km/h"}
